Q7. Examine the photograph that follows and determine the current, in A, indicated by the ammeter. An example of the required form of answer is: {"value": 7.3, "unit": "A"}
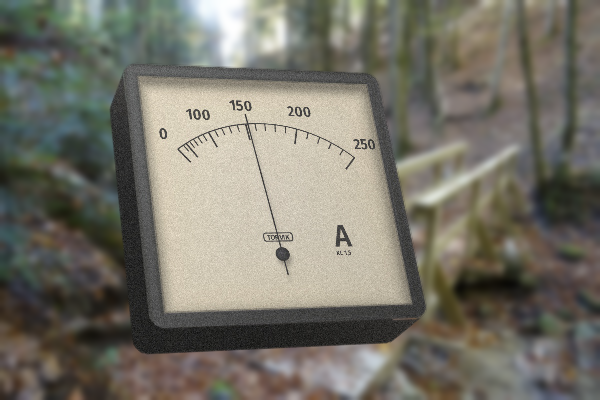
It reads {"value": 150, "unit": "A"}
